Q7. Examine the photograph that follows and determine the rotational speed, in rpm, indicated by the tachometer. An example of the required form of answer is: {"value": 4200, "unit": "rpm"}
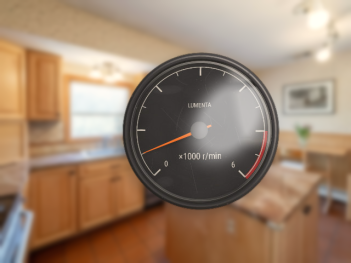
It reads {"value": 500, "unit": "rpm"}
